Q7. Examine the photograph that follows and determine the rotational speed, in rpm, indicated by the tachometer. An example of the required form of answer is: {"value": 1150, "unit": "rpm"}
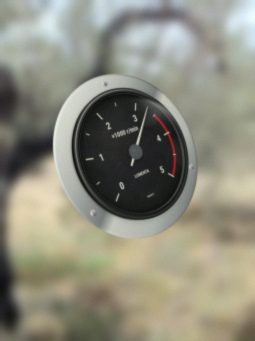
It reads {"value": 3250, "unit": "rpm"}
